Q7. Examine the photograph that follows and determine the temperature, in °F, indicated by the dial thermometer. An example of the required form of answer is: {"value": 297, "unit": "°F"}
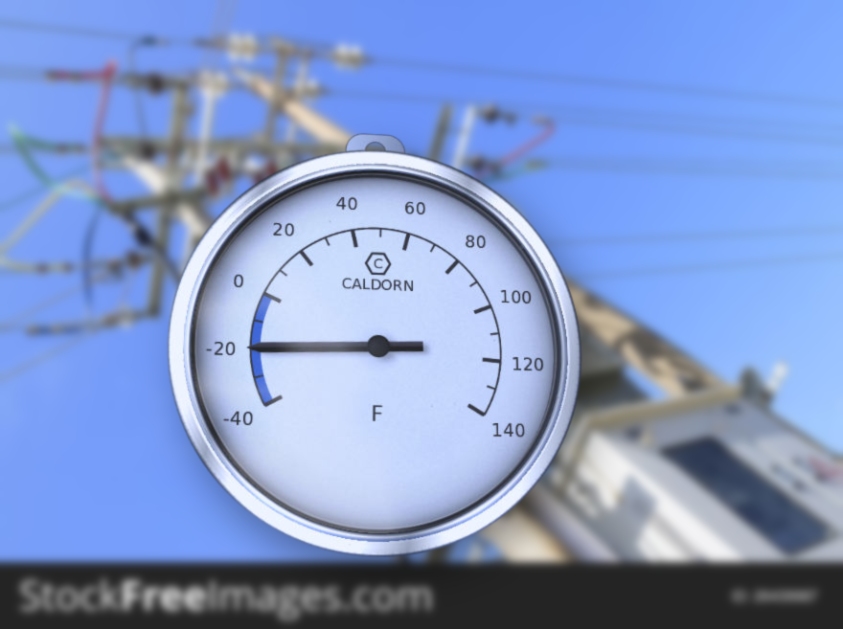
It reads {"value": -20, "unit": "°F"}
